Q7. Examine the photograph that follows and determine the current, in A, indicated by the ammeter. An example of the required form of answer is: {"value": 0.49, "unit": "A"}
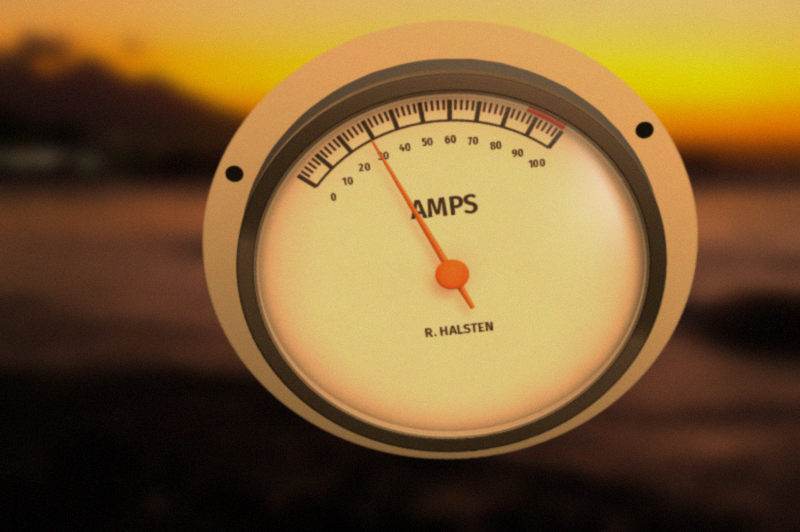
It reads {"value": 30, "unit": "A"}
